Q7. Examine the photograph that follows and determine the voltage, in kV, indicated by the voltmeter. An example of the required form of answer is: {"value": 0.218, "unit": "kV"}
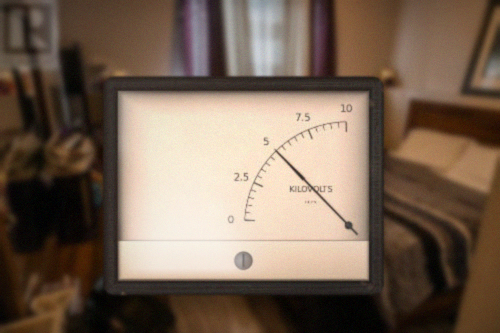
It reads {"value": 5, "unit": "kV"}
